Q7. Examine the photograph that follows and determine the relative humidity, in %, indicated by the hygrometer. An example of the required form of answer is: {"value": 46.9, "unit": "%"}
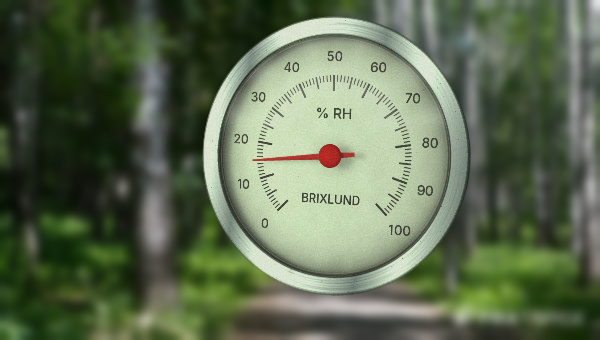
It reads {"value": 15, "unit": "%"}
